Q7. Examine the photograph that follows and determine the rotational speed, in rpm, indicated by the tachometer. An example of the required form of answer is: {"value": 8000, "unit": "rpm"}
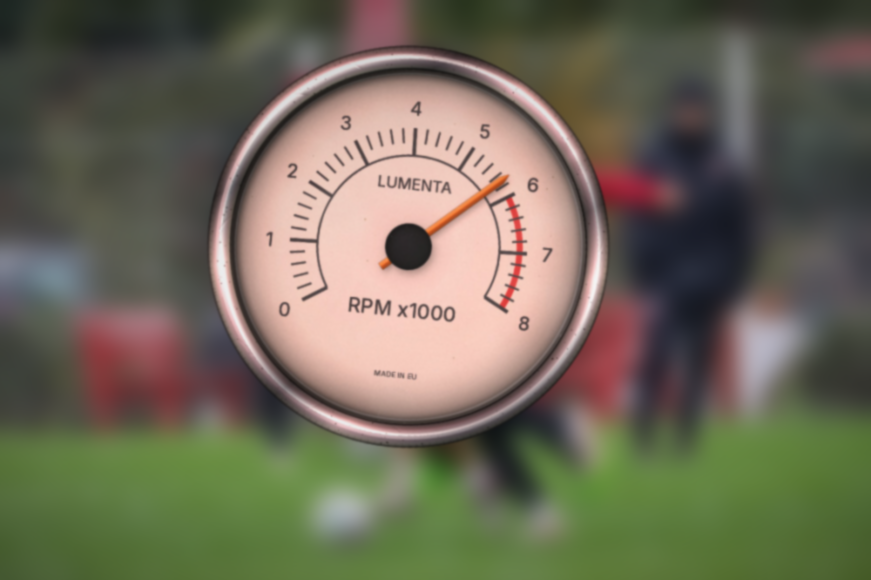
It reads {"value": 5700, "unit": "rpm"}
